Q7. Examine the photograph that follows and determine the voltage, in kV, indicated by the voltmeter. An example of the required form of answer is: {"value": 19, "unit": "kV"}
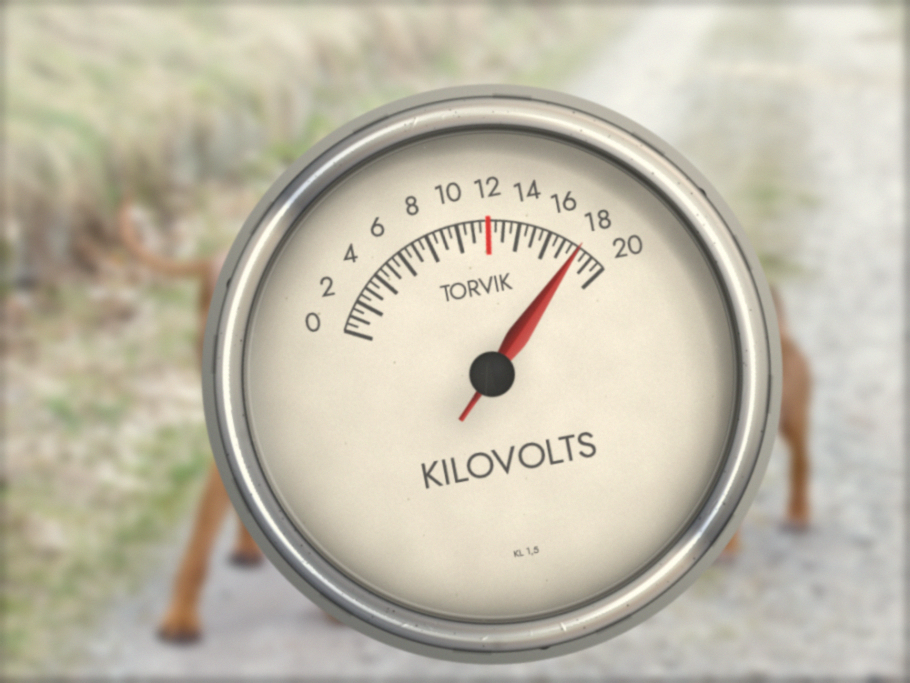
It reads {"value": 18, "unit": "kV"}
